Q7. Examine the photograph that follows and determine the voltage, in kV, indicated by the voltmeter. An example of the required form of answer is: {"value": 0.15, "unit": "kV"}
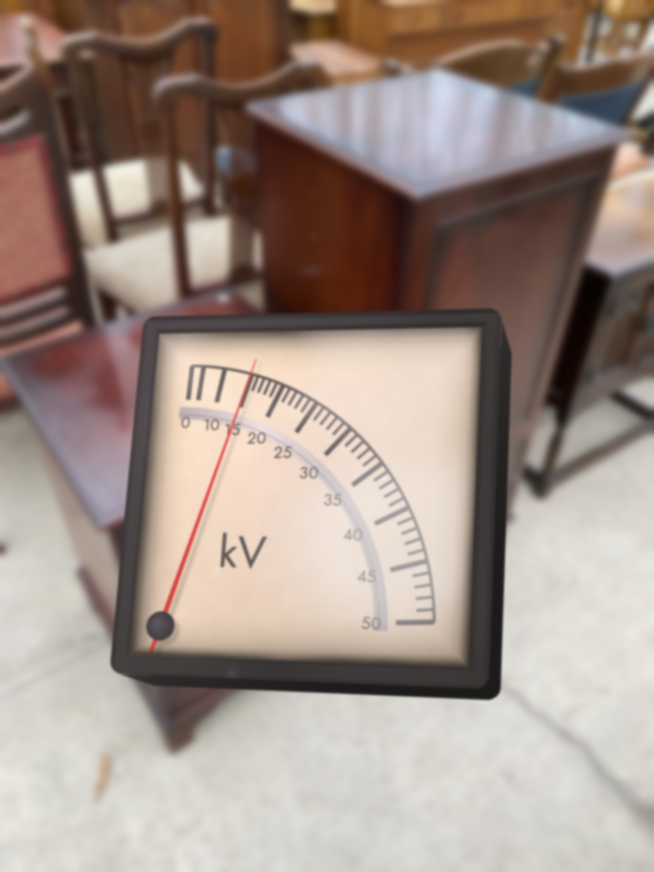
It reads {"value": 15, "unit": "kV"}
